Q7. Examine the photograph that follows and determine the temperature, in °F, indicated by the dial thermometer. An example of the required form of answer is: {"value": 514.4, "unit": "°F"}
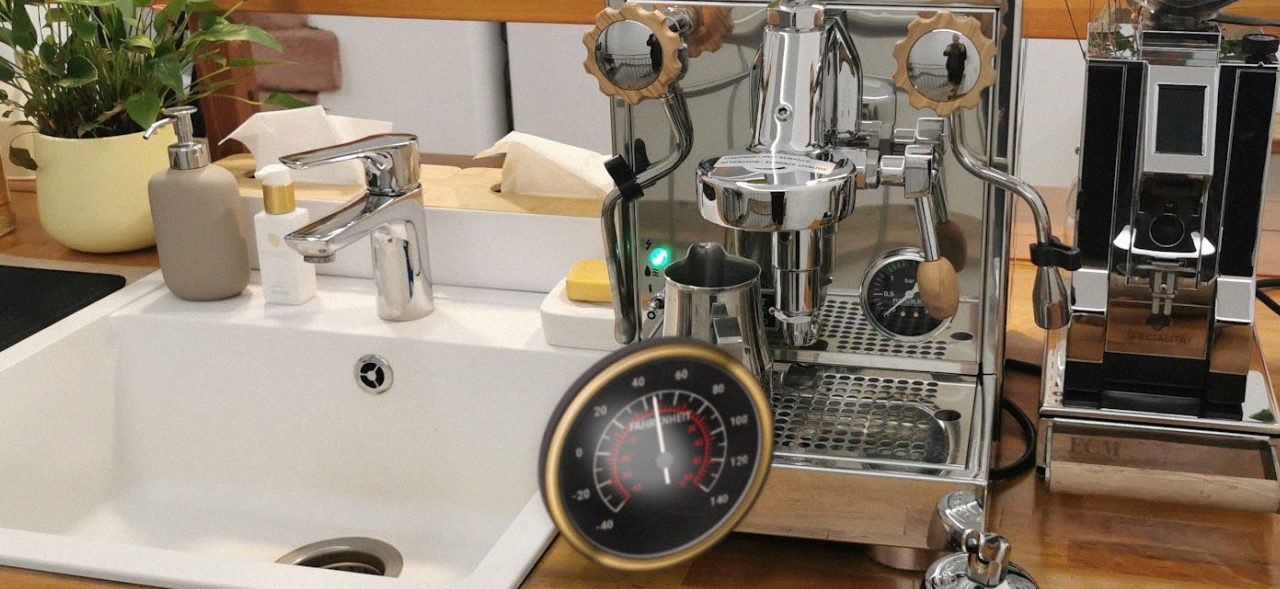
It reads {"value": 45, "unit": "°F"}
